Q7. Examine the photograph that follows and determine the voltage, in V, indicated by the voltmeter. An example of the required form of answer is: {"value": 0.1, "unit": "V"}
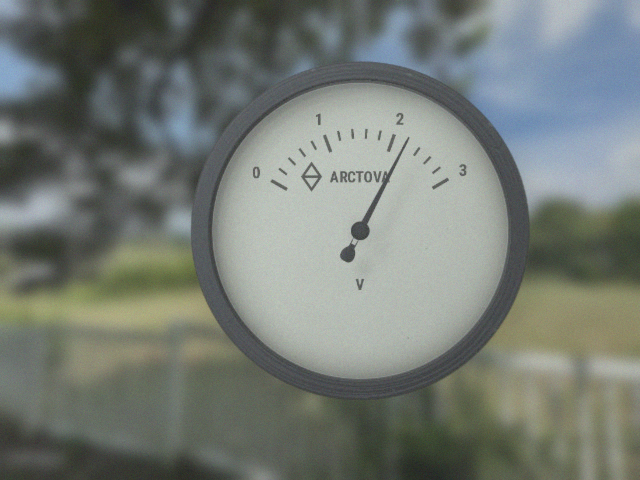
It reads {"value": 2.2, "unit": "V"}
